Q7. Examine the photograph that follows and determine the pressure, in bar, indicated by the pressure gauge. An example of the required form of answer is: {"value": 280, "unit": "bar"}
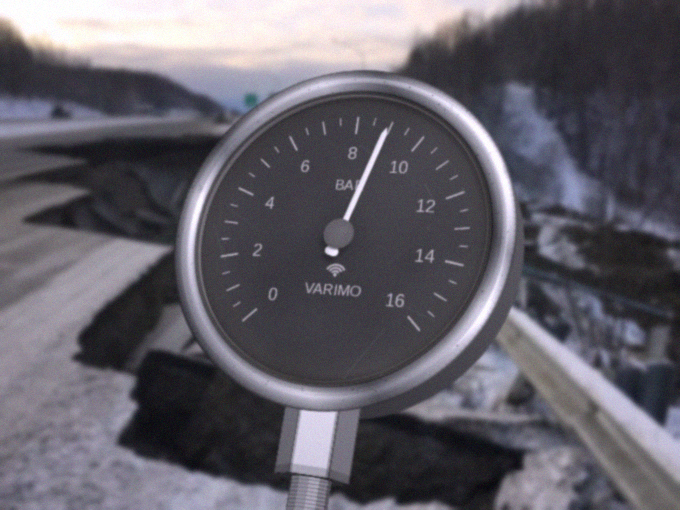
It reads {"value": 9, "unit": "bar"}
